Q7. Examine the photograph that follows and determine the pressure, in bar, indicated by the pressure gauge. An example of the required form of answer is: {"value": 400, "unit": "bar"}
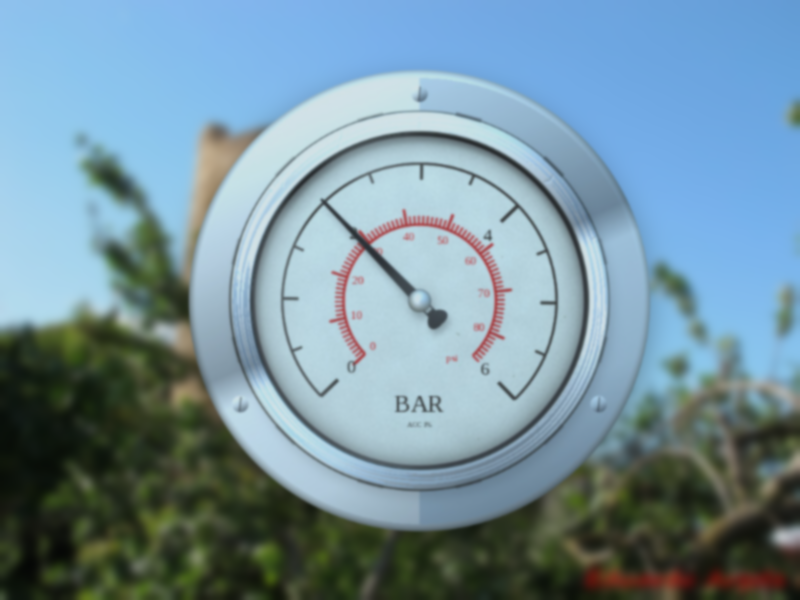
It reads {"value": 2, "unit": "bar"}
